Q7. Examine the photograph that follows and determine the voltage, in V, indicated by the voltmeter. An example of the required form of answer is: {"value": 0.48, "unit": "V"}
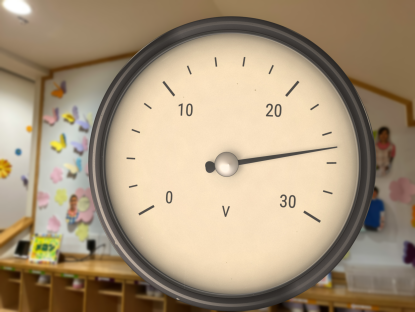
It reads {"value": 25, "unit": "V"}
